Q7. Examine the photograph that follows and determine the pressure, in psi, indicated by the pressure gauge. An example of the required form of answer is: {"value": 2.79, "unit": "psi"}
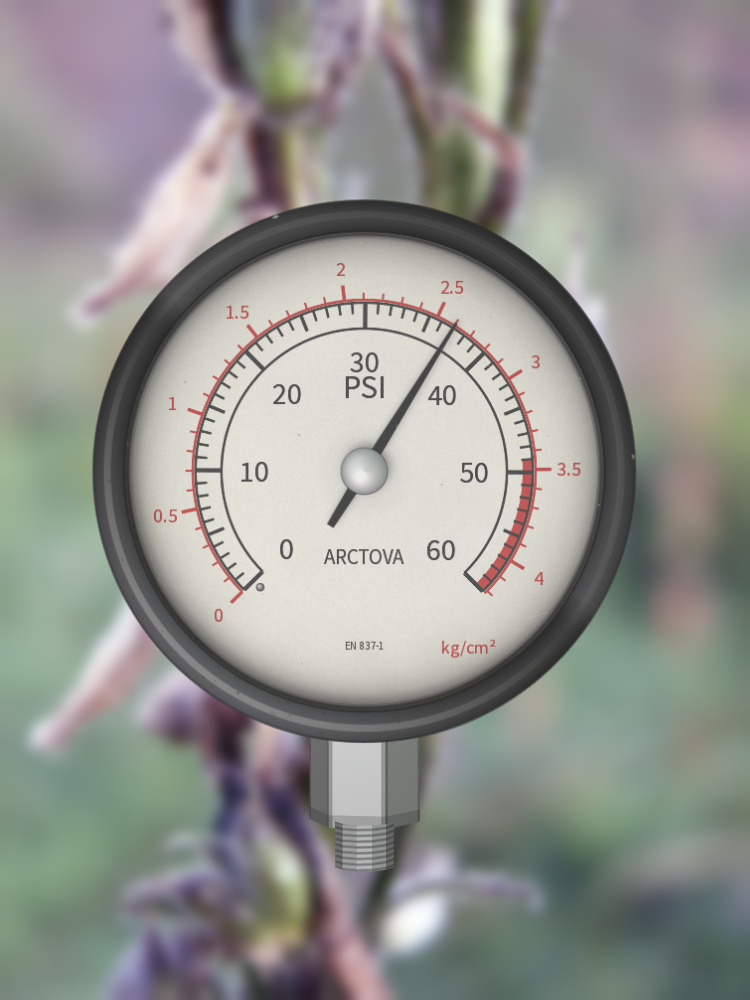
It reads {"value": 37, "unit": "psi"}
